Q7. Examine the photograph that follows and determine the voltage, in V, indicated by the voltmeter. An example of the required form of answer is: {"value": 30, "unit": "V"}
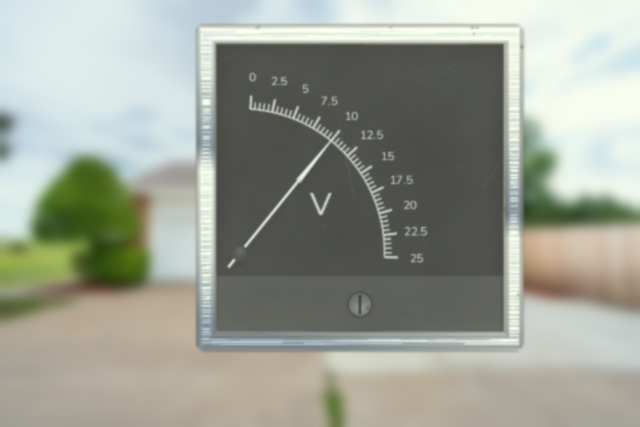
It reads {"value": 10, "unit": "V"}
